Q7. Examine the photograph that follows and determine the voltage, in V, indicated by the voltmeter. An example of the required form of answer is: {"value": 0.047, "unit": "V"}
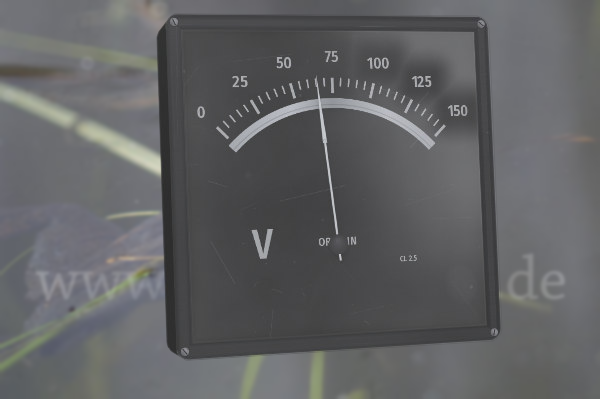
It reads {"value": 65, "unit": "V"}
